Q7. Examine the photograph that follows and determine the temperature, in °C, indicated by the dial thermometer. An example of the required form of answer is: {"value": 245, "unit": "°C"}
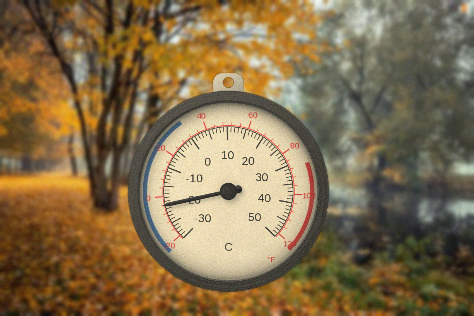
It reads {"value": -20, "unit": "°C"}
